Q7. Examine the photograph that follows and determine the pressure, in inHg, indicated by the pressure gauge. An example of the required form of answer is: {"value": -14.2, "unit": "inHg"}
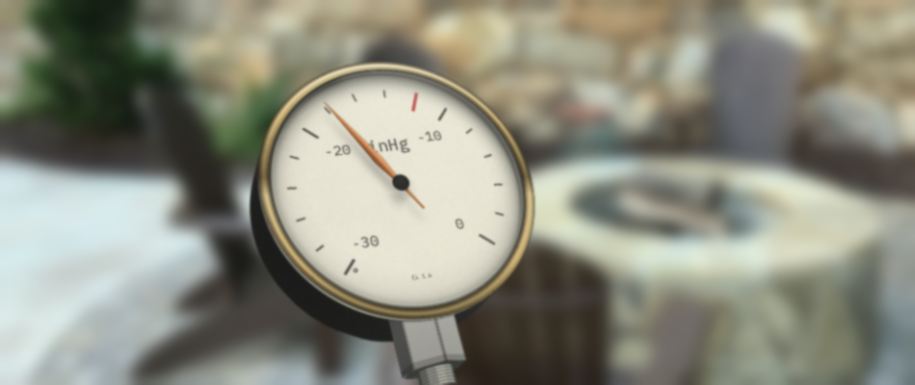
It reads {"value": -18, "unit": "inHg"}
